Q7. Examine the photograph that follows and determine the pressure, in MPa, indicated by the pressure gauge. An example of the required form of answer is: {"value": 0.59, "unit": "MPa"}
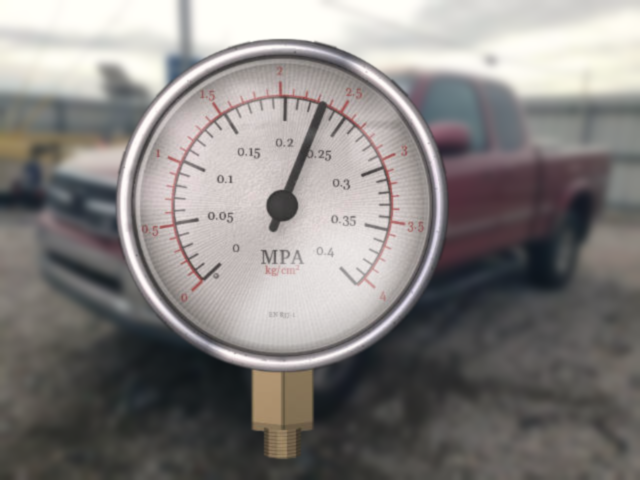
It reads {"value": 0.23, "unit": "MPa"}
